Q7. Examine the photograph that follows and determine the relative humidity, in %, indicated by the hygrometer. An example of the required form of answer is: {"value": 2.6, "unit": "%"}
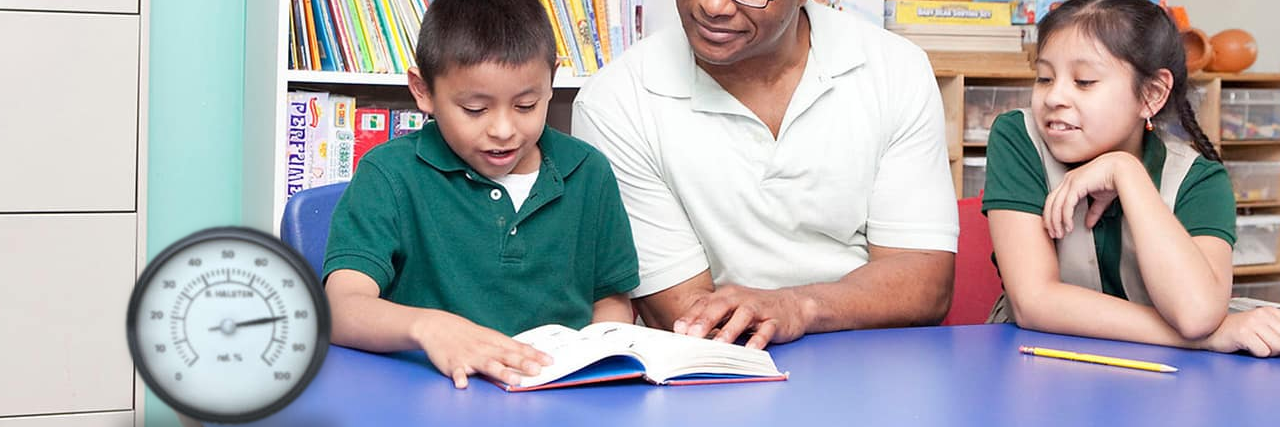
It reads {"value": 80, "unit": "%"}
